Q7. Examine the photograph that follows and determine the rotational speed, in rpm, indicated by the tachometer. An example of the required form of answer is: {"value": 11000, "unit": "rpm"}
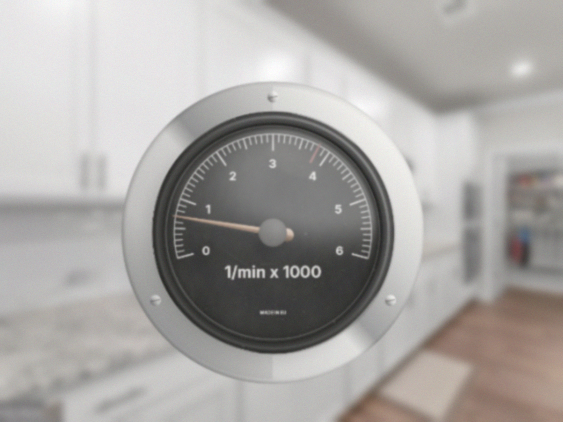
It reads {"value": 700, "unit": "rpm"}
